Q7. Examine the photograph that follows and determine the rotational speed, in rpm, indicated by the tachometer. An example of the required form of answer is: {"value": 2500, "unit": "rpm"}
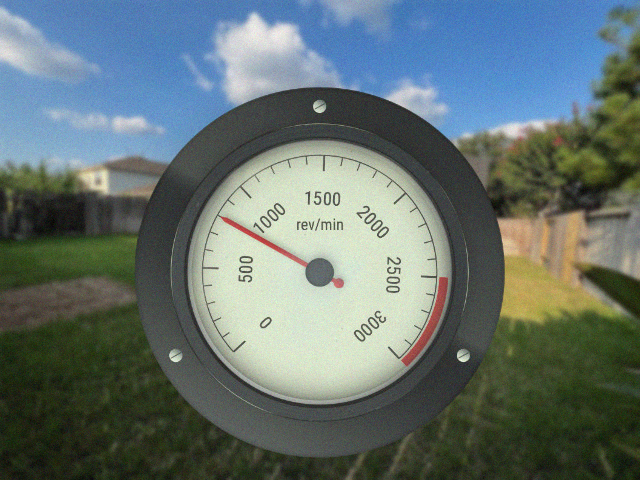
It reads {"value": 800, "unit": "rpm"}
